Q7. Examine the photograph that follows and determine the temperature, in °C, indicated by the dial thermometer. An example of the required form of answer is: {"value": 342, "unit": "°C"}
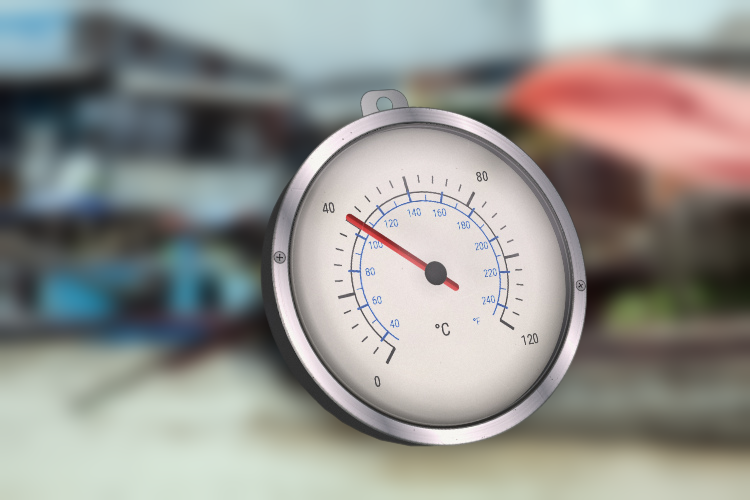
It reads {"value": 40, "unit": "°C"}
